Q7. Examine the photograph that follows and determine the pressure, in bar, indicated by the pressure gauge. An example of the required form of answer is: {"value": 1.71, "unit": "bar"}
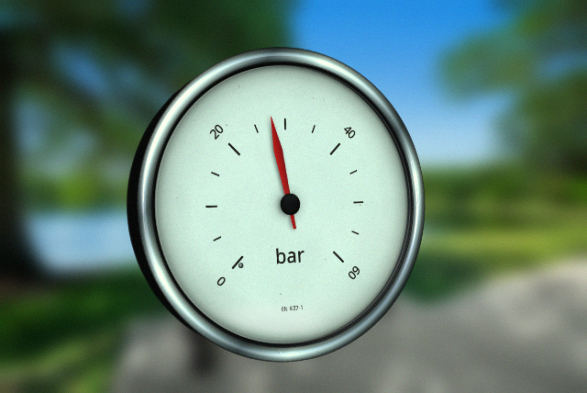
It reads {"value": 27.5, "unit": "bar"}
